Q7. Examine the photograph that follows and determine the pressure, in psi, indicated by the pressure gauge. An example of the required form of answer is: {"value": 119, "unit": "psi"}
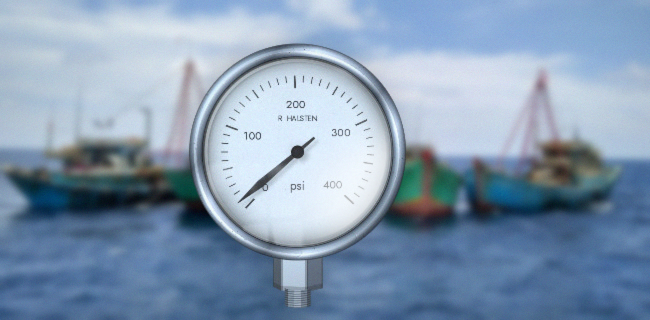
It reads {"value": 10, "unit": "psi"}
